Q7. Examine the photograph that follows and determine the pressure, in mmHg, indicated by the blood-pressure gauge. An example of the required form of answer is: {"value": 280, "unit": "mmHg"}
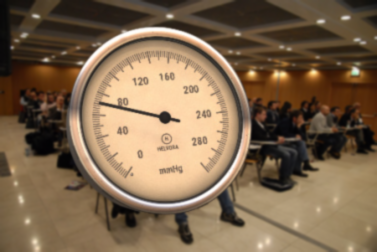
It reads {"value": 70, "unit": "mmHg"}
